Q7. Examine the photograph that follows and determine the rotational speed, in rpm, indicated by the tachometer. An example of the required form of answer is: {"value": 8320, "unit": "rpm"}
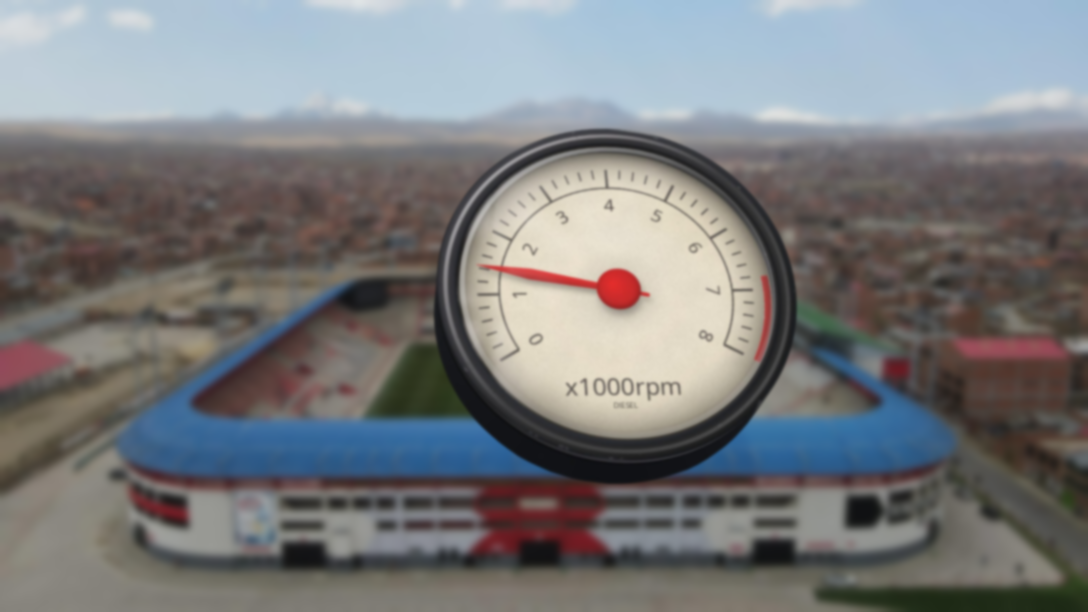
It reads {"value": 1400, "unit": "rpm"}
